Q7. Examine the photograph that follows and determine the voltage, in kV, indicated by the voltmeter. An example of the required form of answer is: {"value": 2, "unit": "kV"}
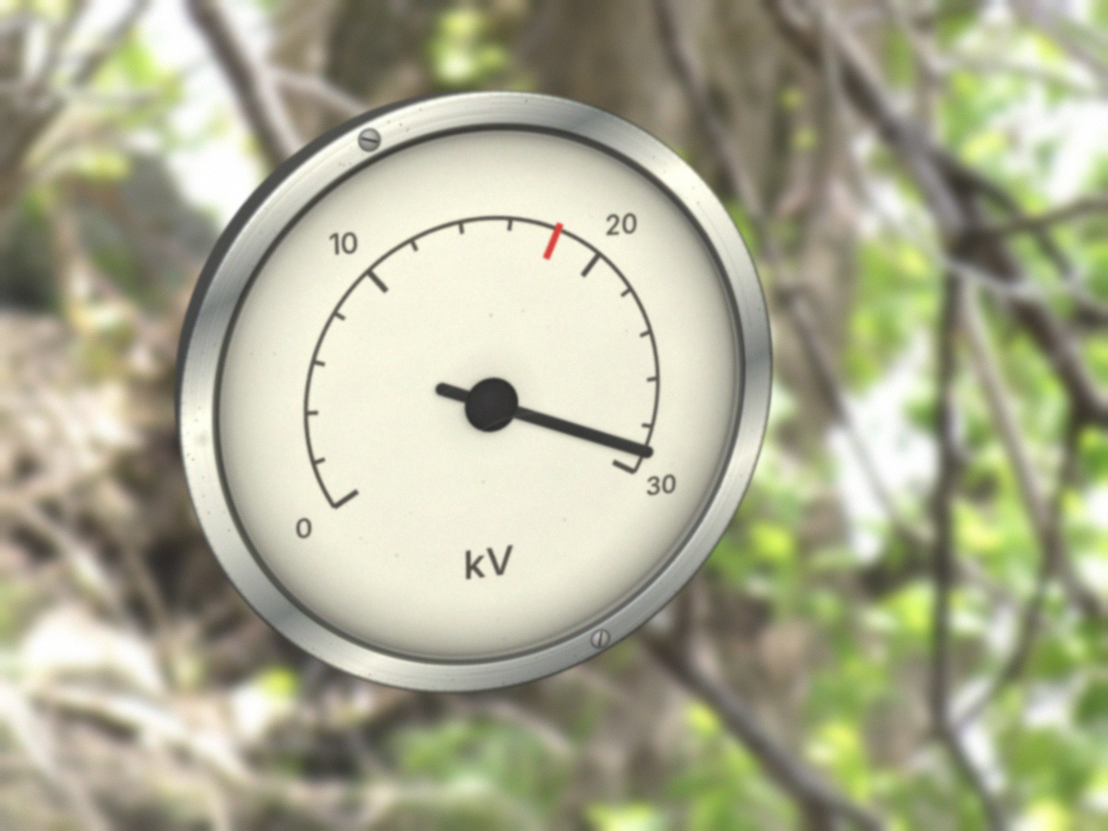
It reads {"value": 29, "unit": "kV"}
